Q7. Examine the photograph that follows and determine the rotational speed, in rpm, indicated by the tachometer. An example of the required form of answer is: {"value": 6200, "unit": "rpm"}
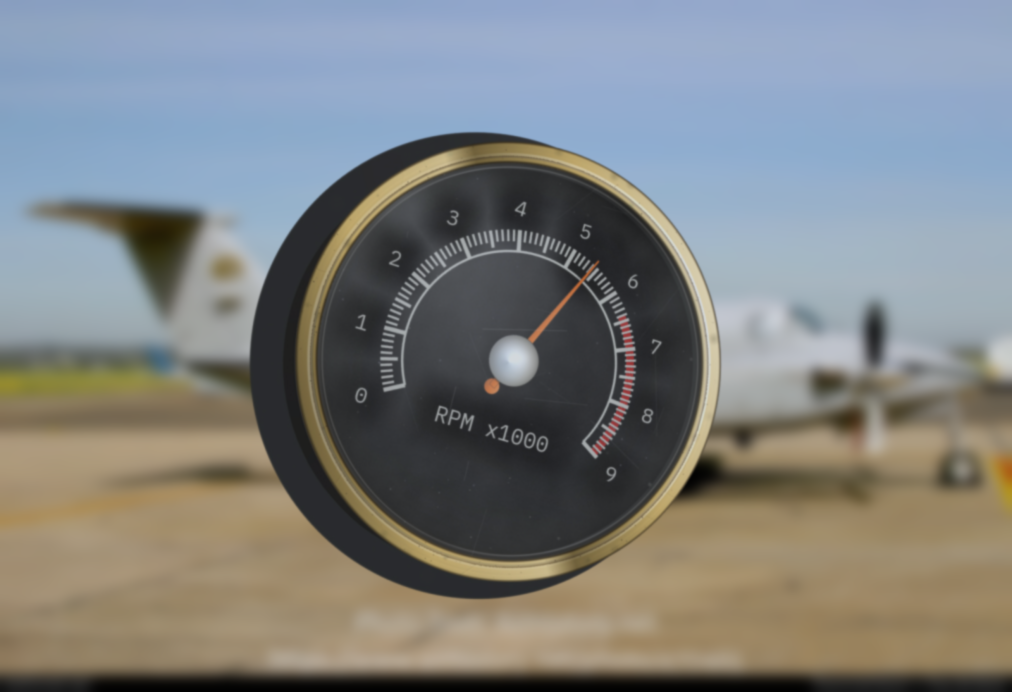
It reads {"value": 5400, "unit": "rpm"}
